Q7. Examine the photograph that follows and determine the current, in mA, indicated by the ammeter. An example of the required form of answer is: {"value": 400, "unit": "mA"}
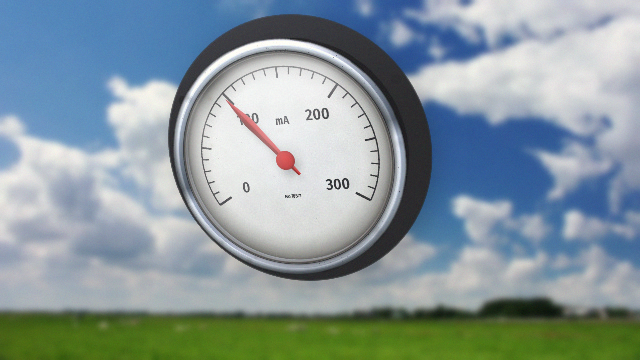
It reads {"value": 100, "unit": "mA"}
